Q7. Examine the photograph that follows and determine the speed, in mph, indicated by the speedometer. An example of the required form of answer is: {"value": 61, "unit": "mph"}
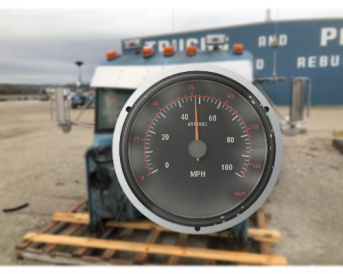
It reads {"value": 48, "unit": "mph"}
